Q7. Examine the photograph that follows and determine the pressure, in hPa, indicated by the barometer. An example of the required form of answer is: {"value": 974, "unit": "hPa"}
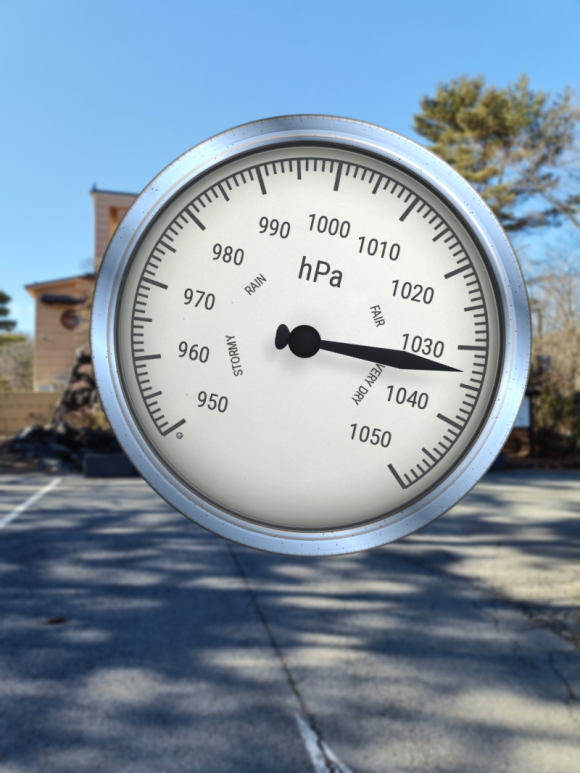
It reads {"value": 1033, "unit": "hPa"}
